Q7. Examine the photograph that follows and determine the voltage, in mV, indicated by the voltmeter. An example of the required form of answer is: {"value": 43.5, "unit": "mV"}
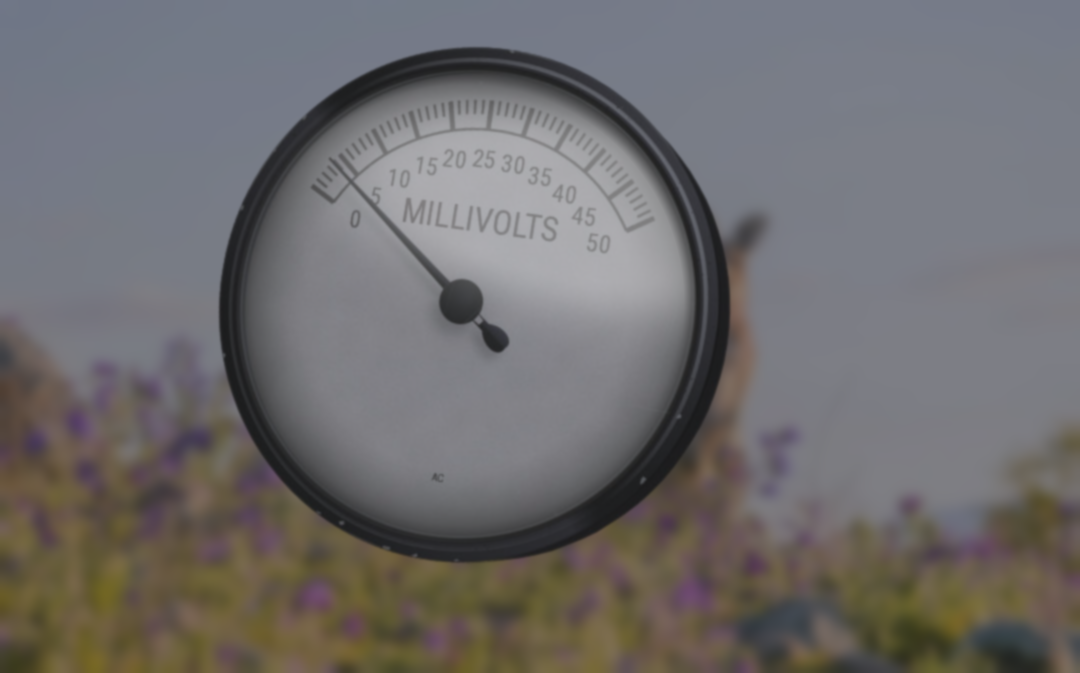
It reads {"value": 4, "unit": "mV"}
